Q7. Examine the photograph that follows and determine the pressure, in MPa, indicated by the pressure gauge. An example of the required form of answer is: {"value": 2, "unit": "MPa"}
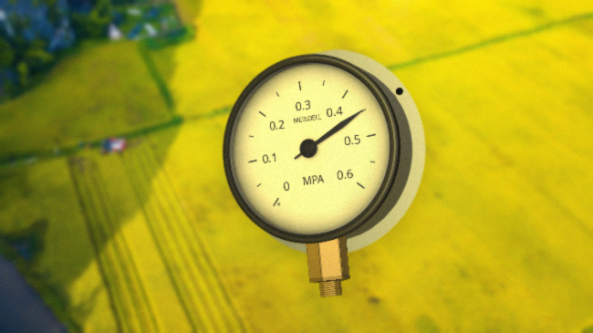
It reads {"value": 0.45, "unit": "MPa"}
